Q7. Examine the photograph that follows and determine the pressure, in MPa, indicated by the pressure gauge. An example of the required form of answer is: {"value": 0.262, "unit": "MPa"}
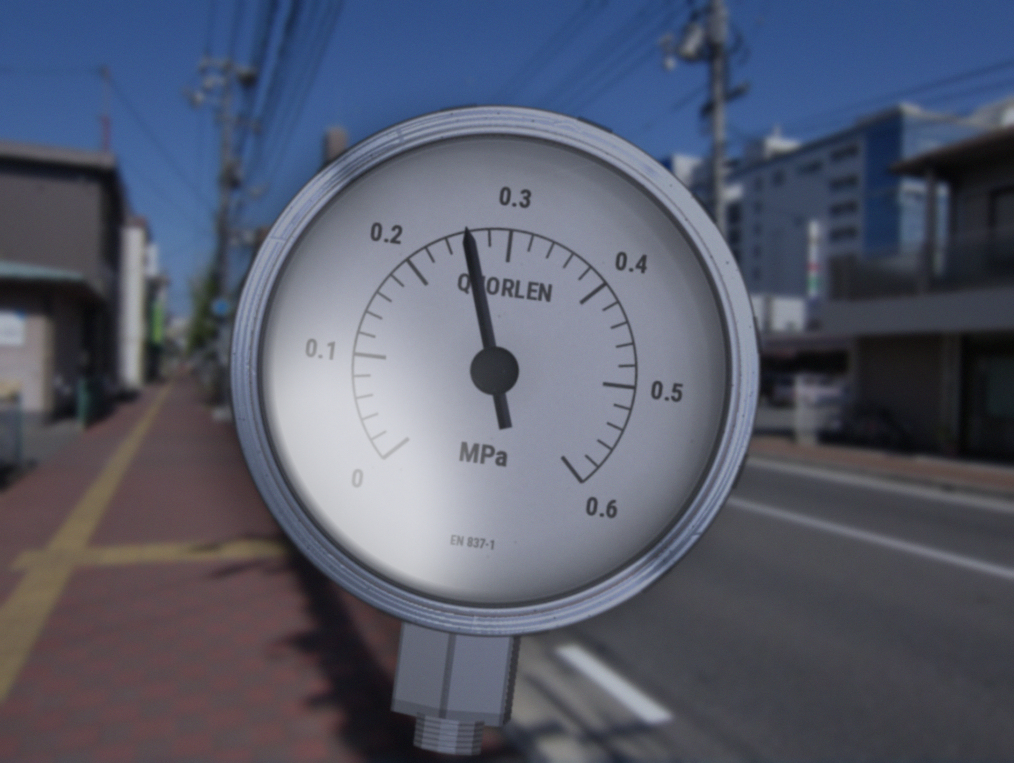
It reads {"value": 0.26, "unit": "MPa"}
